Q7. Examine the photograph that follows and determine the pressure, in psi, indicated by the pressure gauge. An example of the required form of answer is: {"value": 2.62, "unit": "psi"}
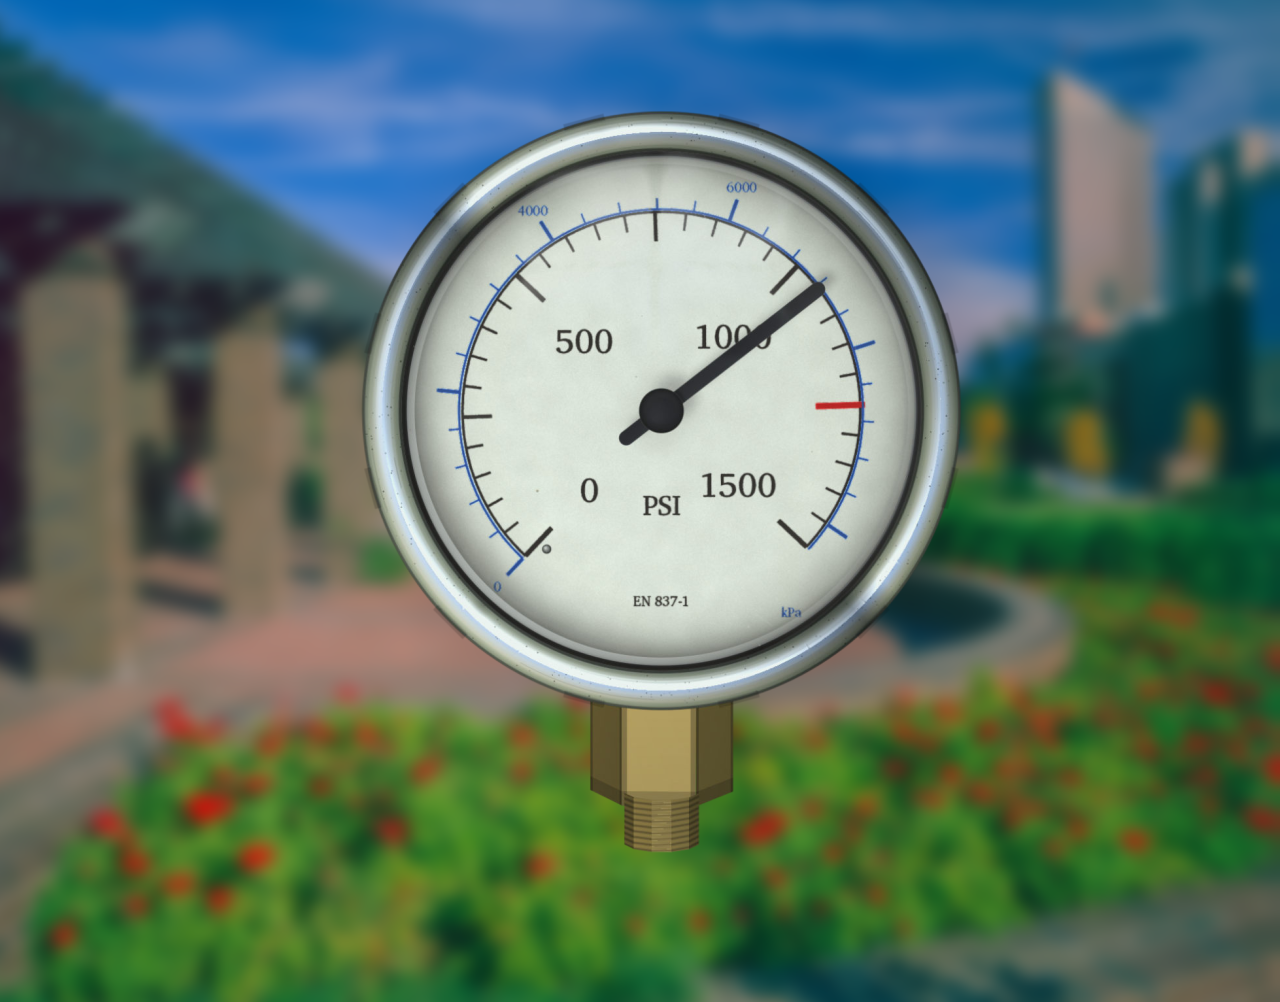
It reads {"value": 1050, "unit": "psi"}
